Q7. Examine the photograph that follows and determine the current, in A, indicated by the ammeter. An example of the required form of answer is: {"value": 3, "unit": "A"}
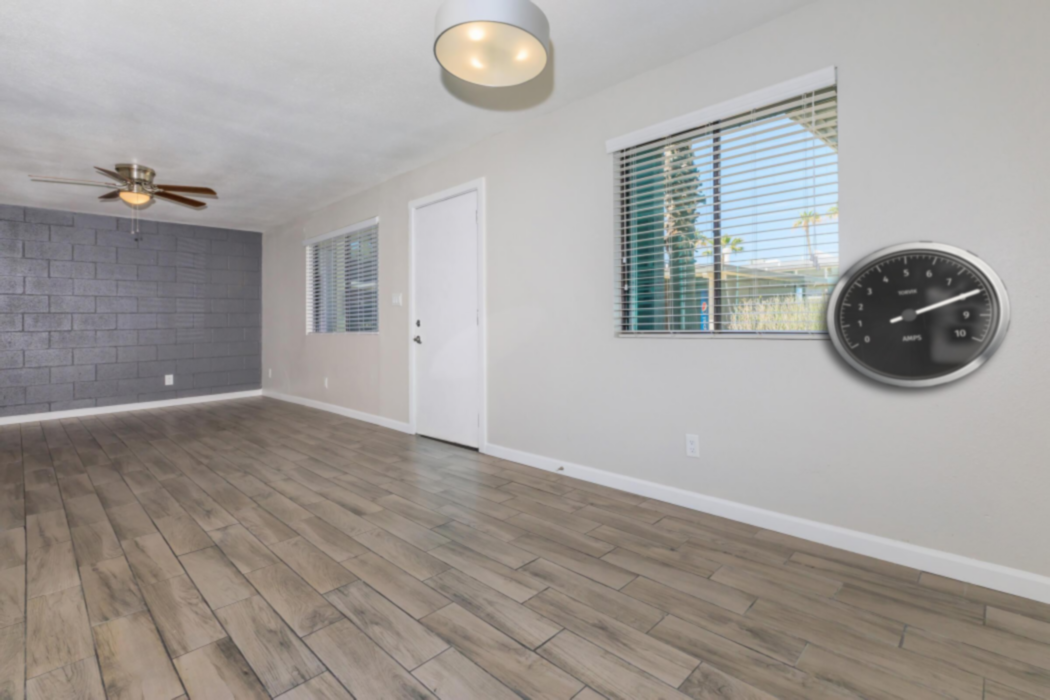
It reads {"value": 8, "unit": "A"}
